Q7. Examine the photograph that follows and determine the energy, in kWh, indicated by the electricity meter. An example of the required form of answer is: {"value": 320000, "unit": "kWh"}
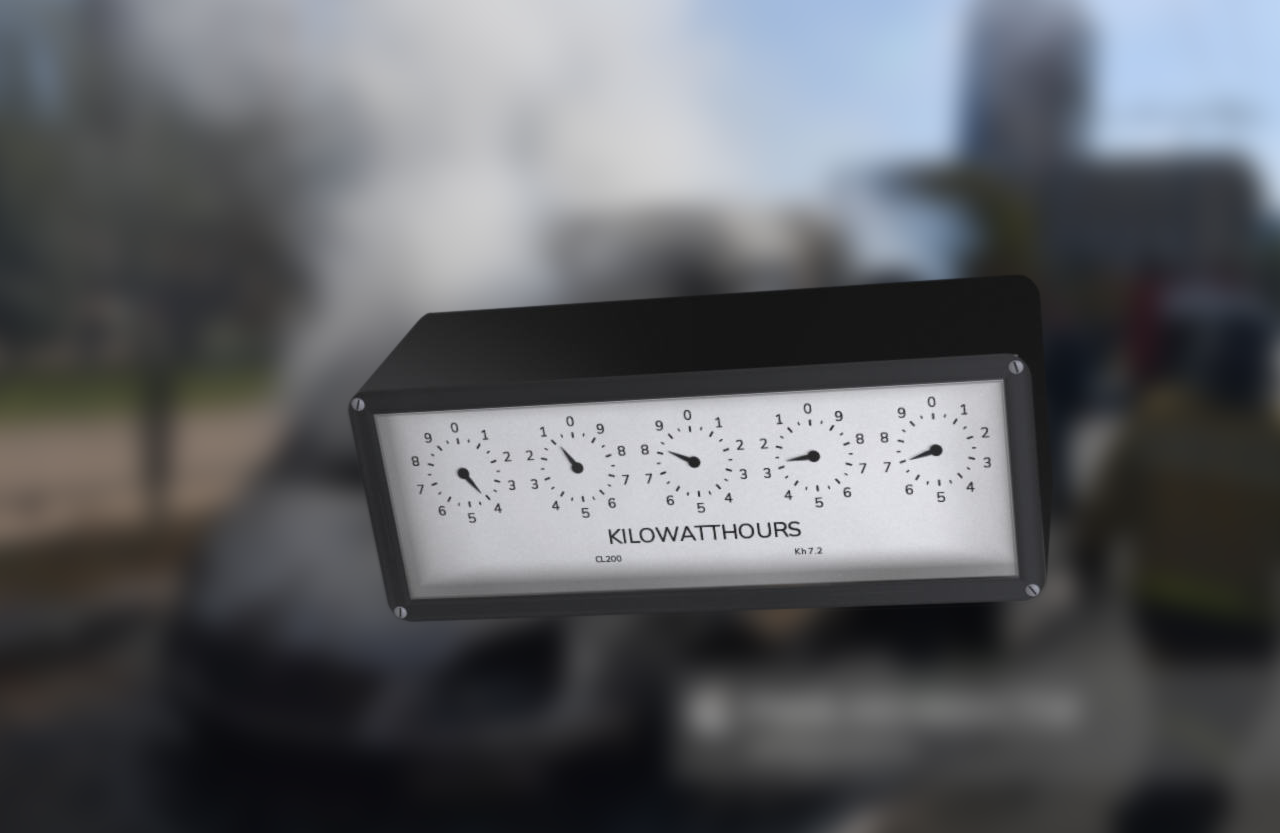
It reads {"value": 40827, "unit": "kWh"}
